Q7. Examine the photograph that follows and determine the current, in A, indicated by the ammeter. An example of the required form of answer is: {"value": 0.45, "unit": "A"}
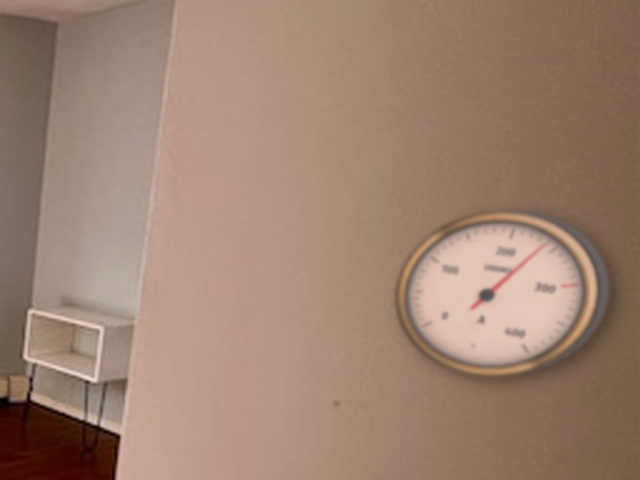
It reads {"value": 240, "unit": "A"}
